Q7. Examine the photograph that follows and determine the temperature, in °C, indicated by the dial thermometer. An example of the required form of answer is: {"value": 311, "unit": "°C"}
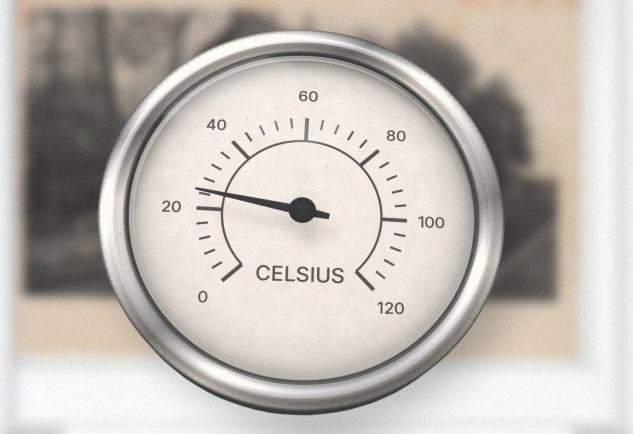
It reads {"value": 24, "unit": "°C"}
